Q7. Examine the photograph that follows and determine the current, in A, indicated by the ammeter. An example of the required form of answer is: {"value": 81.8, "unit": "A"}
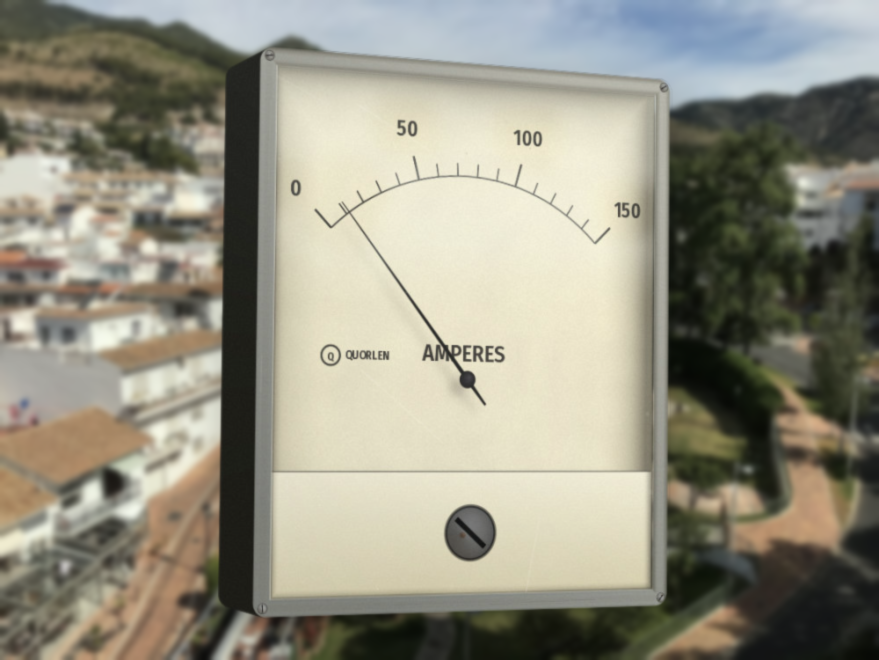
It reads {"value": 10, "unit": "A"}
